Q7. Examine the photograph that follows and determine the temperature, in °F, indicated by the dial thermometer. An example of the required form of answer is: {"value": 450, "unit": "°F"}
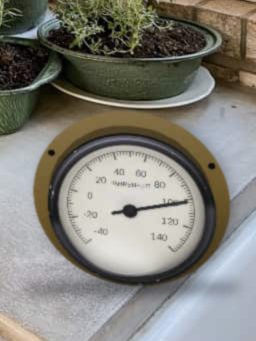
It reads {"value": 100, "unit": "°F"}
